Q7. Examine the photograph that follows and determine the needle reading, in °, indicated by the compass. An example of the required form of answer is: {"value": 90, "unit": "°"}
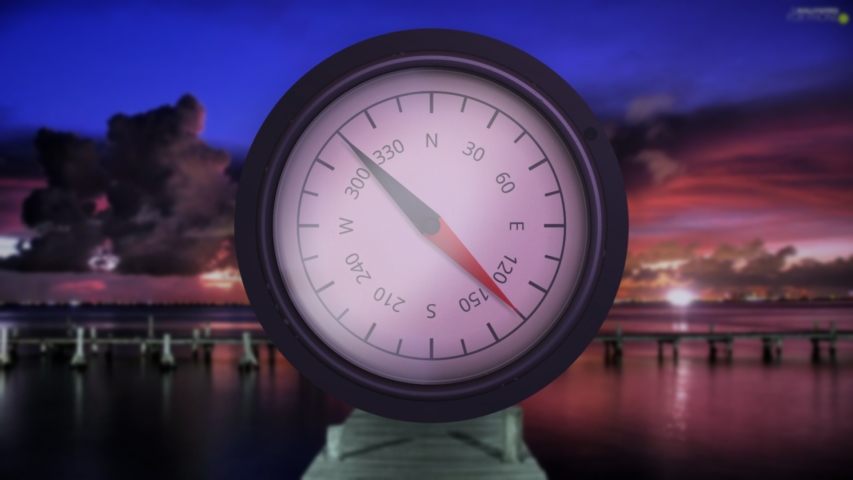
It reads {"value": 135, "unit": "°"}
